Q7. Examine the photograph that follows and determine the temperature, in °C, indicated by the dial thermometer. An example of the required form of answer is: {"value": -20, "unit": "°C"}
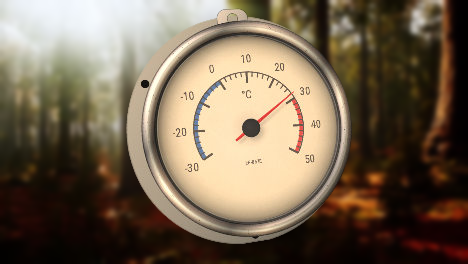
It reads {"value": 28, "unit": "°C"}
